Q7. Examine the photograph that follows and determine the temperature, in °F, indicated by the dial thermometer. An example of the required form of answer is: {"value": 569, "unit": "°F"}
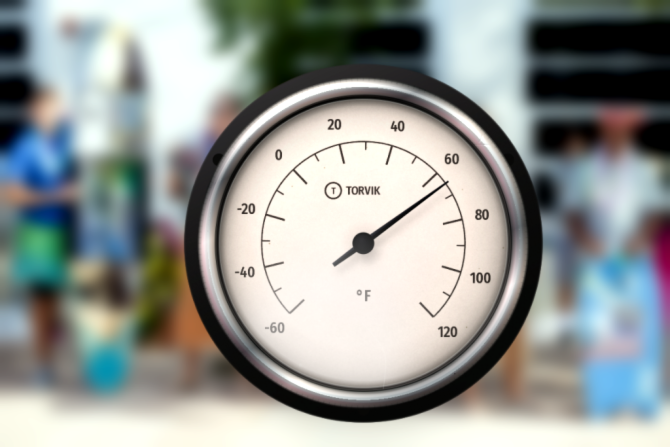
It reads {"value": 65, "unit": "°F"}
